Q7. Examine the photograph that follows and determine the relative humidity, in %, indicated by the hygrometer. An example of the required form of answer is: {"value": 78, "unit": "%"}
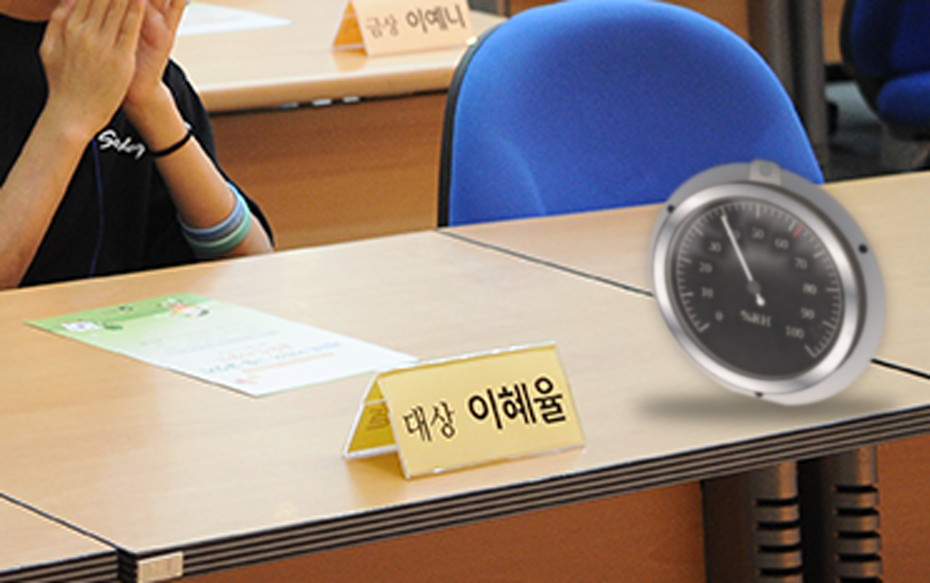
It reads {"value": 40, "unit": "%"}
